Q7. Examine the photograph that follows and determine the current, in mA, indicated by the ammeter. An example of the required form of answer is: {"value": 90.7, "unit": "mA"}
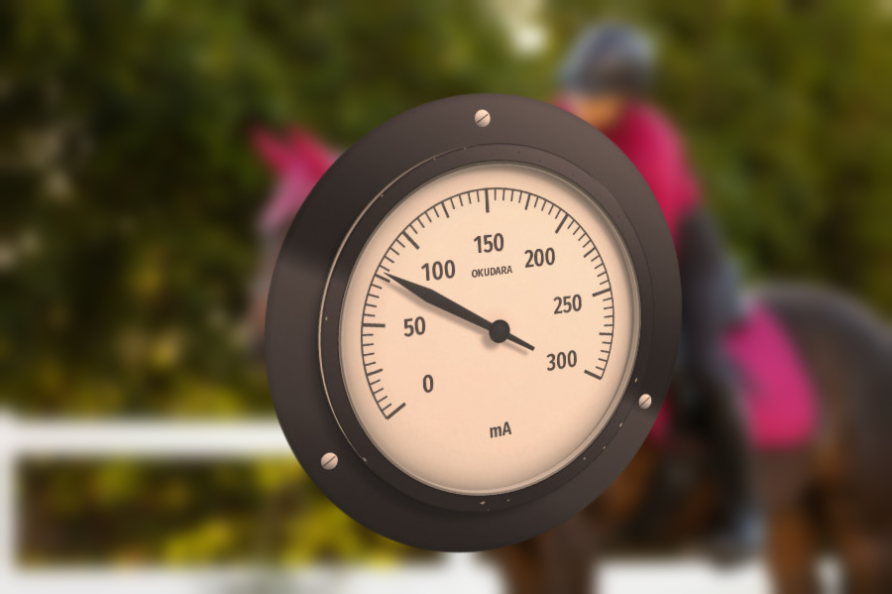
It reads {"value": 77.5, "unit": "mA"}
